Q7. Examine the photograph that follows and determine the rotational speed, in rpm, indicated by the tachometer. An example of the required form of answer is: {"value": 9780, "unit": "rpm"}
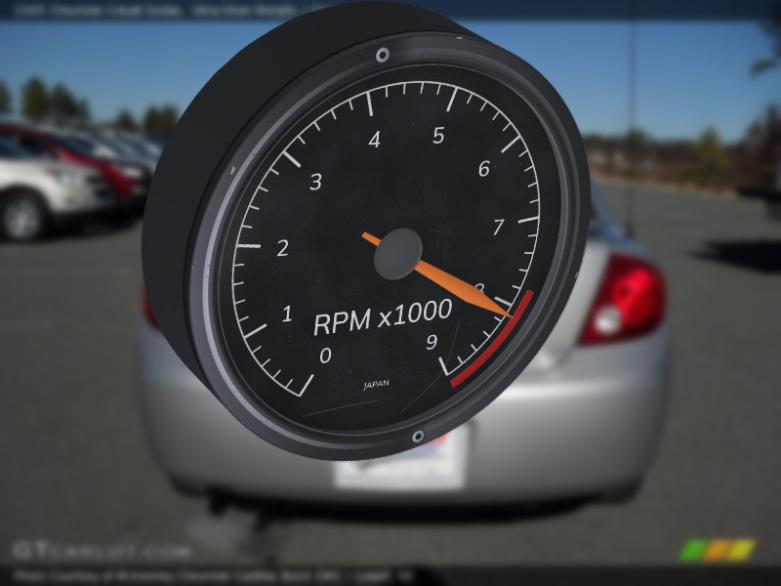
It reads {"value": 8100, "unit": "rpm"}
